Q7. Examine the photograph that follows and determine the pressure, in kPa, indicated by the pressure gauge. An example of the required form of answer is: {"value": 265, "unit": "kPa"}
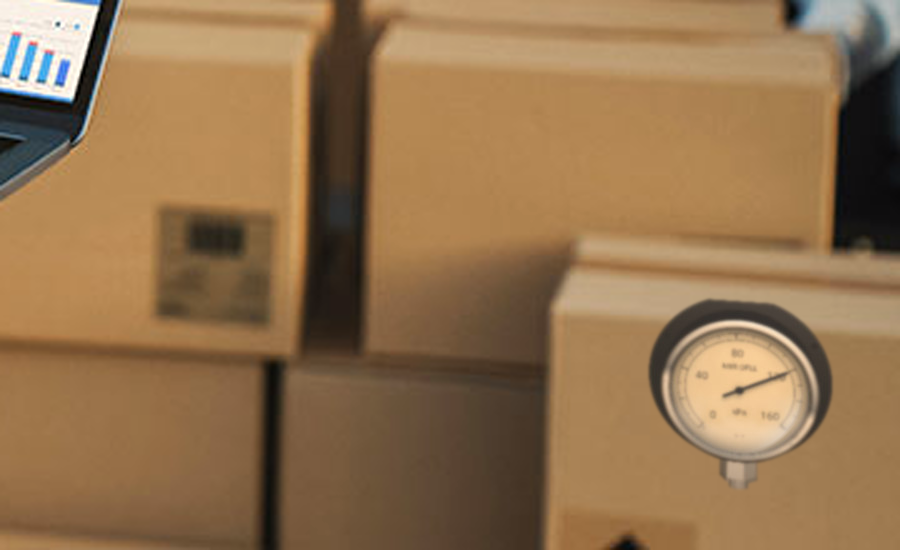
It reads {"value": 120, "unit": "kPa"}
